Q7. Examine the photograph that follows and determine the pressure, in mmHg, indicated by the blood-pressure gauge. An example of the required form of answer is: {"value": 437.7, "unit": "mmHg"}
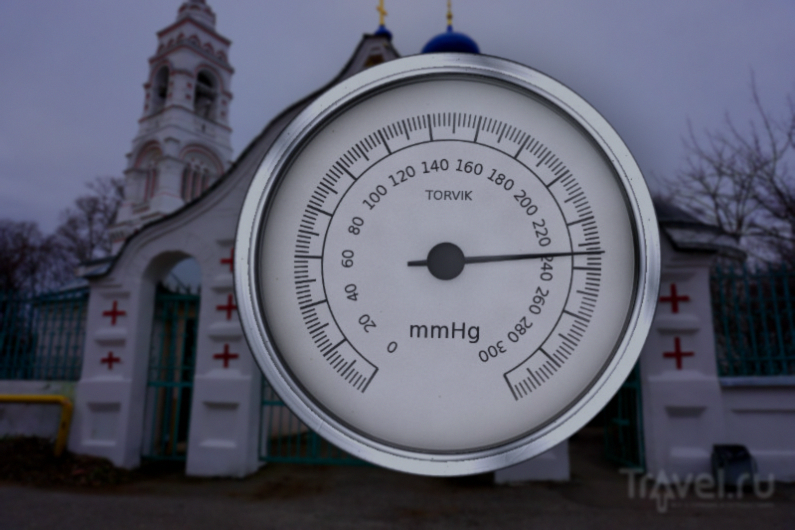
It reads {"value": 234, "unit": "mmHg"}
